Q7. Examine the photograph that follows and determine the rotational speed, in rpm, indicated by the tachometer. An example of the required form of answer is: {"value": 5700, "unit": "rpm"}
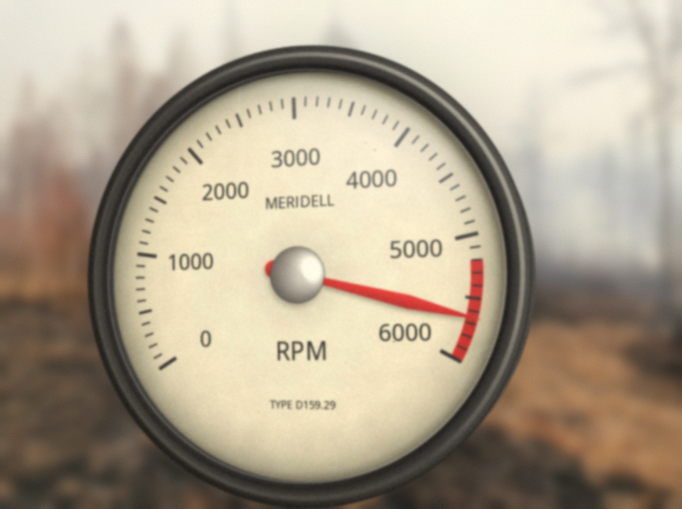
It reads {"value": 5650, "unit": "rpm"}
